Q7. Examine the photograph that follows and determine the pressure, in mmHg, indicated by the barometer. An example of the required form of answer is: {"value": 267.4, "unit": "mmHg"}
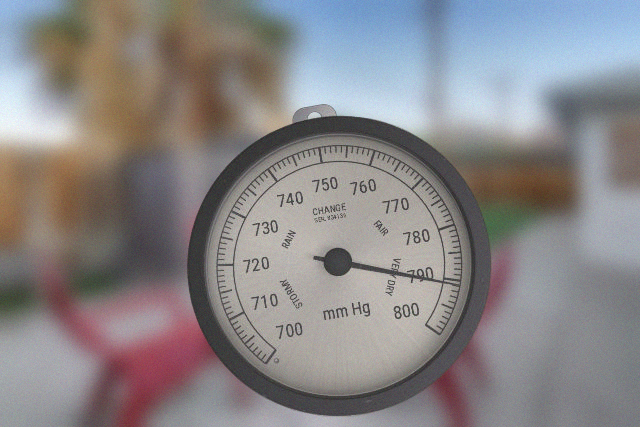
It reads {"value": 791, "unit": "mmHg"}
